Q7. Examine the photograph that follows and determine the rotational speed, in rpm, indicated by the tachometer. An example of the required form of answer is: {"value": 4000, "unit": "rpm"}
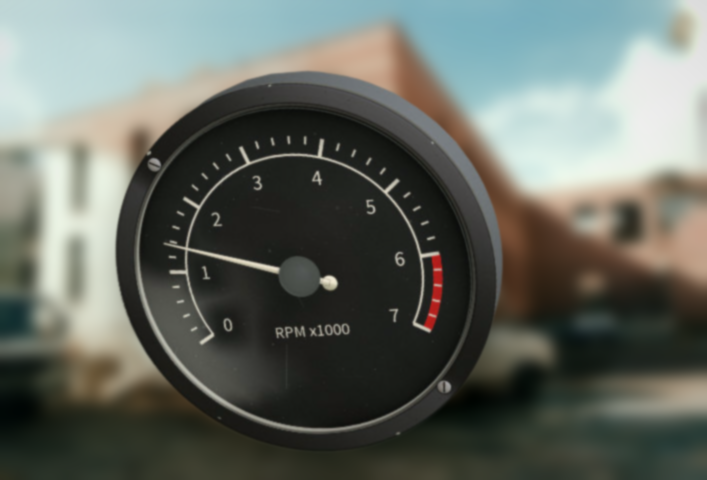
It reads {"value": 1400, "unit": "rpm"}
